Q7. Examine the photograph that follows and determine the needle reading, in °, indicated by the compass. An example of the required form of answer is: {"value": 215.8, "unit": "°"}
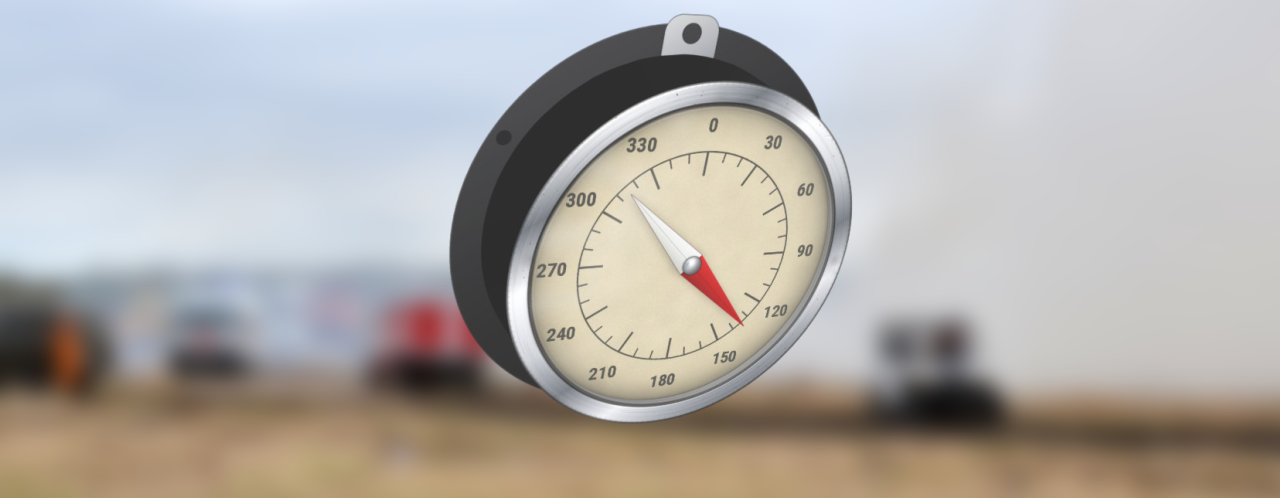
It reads {"value": 135, "unit": "°"}
